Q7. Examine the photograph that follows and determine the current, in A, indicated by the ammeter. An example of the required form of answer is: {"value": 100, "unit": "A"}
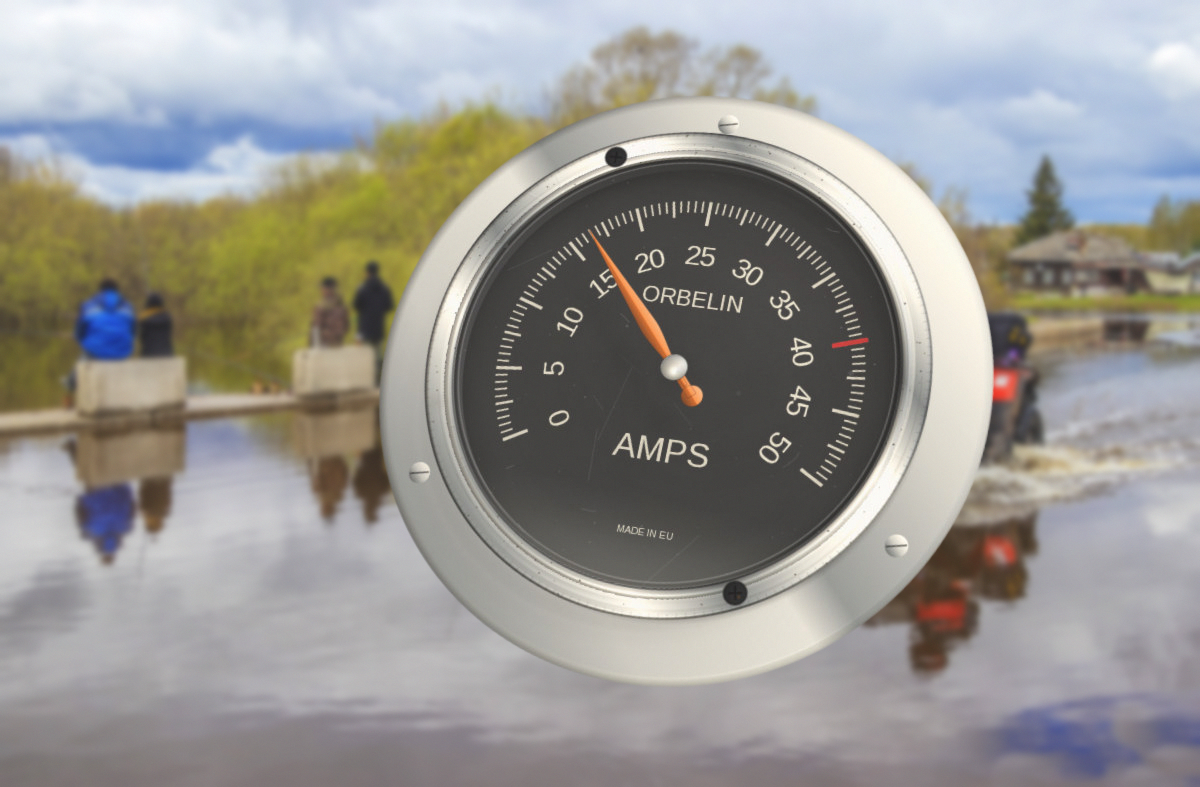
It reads {"value": 16.5, "unit": "A"}
